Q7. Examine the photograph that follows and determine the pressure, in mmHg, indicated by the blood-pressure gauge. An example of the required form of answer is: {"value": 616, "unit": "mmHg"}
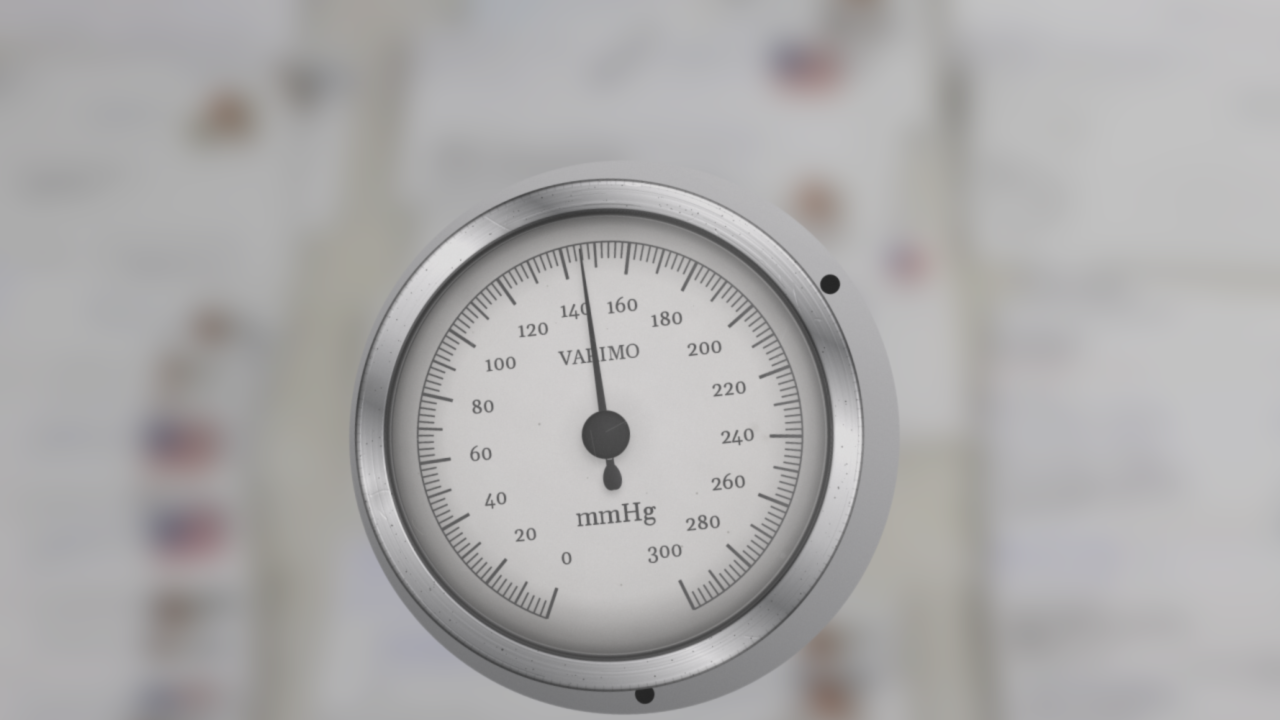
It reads {"value": 146, "unit": "mmHg"}
